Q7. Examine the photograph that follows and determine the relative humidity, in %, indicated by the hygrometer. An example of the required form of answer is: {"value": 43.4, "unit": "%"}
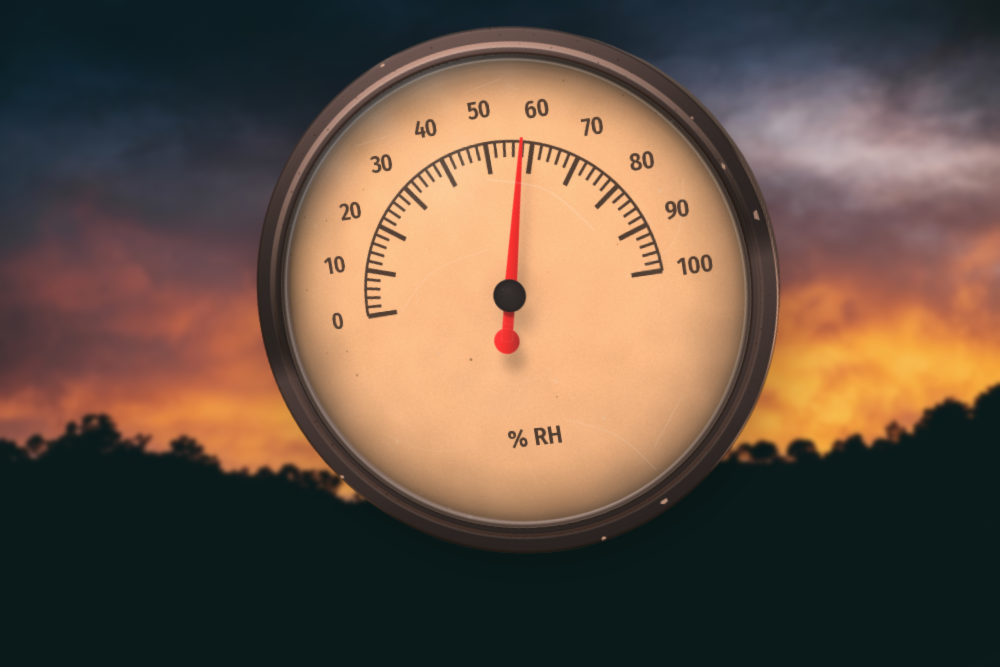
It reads {"value": 58, "unit": "%"}
